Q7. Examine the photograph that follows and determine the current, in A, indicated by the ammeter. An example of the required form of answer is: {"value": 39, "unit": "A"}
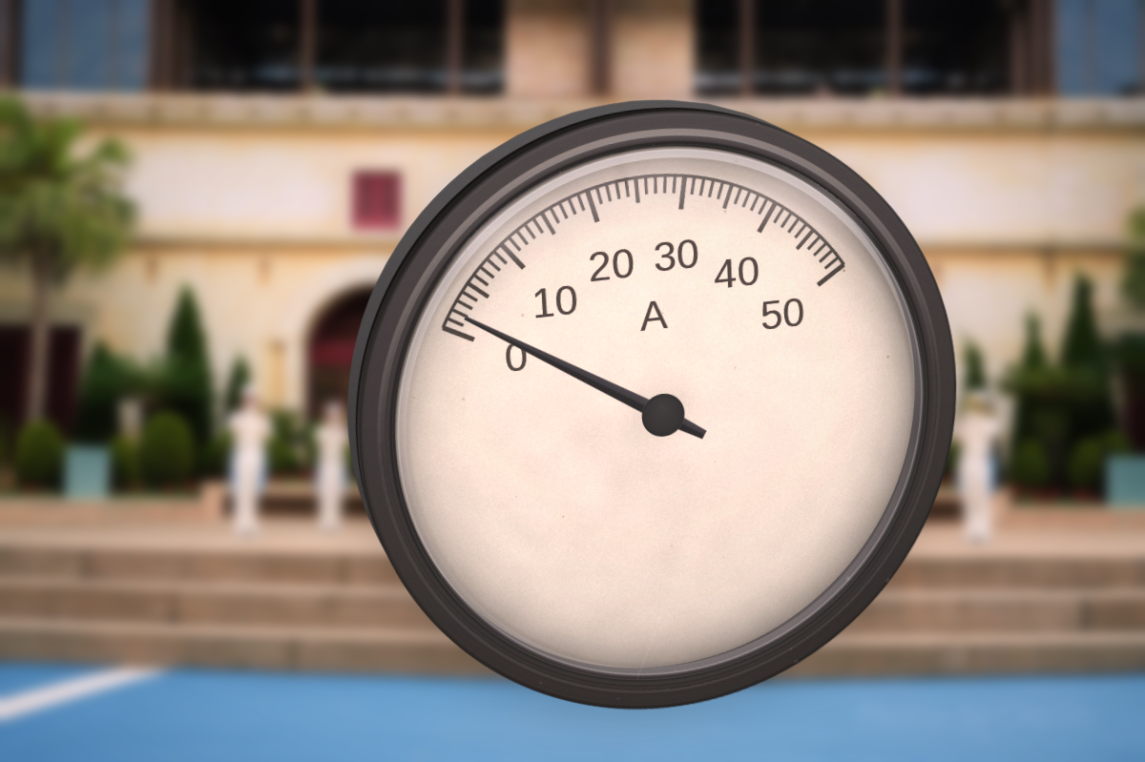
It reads {"value": 2, "unit": "A"}
